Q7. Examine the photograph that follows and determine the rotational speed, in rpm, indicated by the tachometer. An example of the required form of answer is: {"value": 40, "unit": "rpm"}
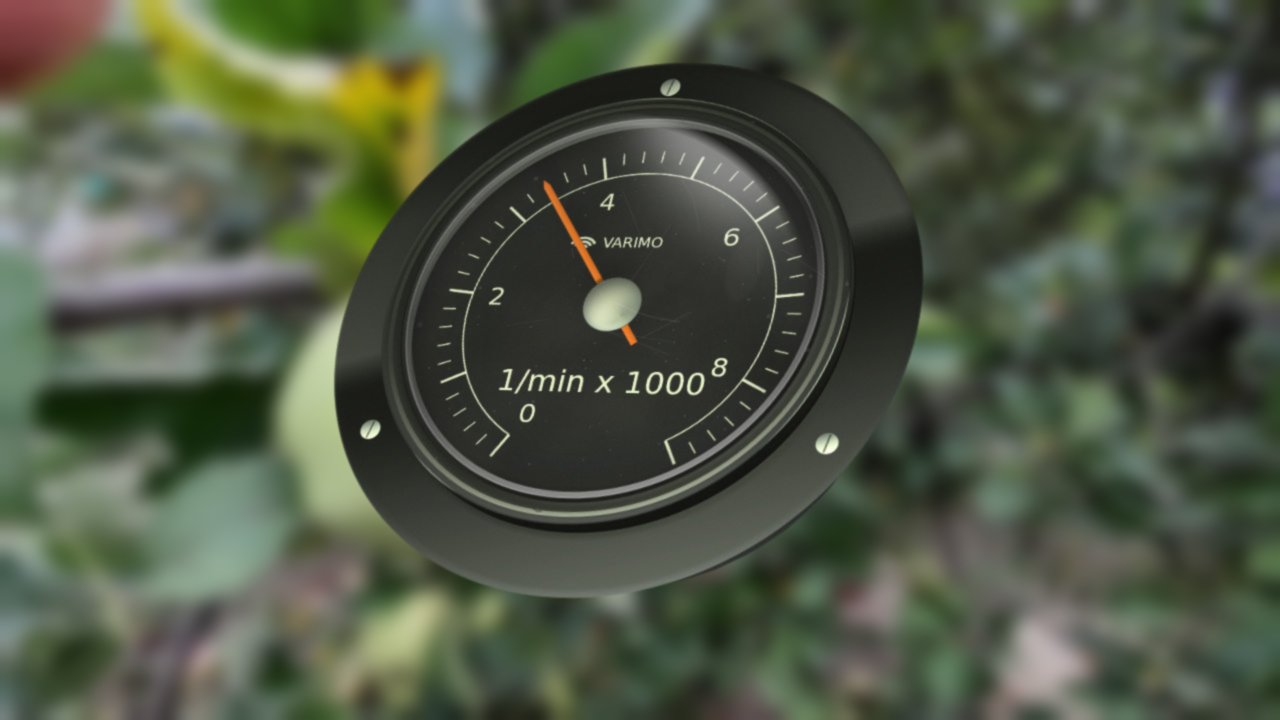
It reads {"value": 3400, "unit": "rpm"}
